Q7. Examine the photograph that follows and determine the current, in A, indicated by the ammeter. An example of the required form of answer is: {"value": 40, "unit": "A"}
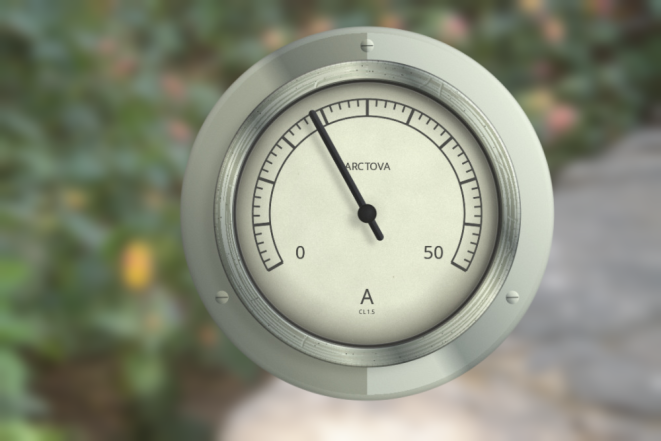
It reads {"value": 19, "unit": "A"}
